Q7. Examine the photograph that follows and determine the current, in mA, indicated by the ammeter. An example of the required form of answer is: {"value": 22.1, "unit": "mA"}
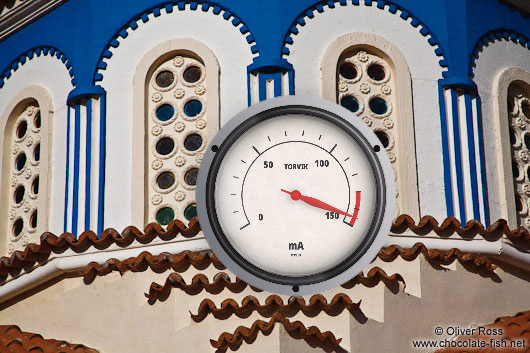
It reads {"value": 145, "unit": "mA"}
